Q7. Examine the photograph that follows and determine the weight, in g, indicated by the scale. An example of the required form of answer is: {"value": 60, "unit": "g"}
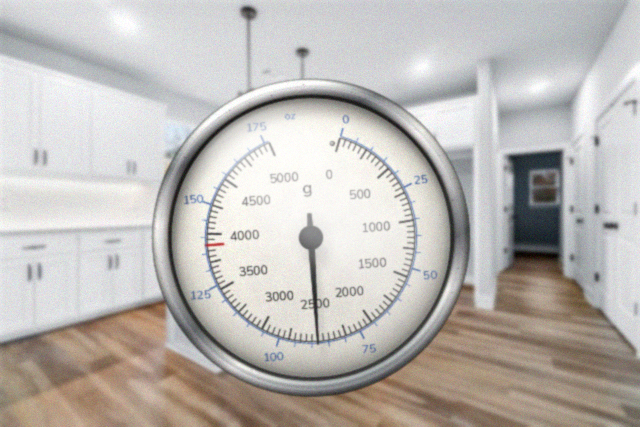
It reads {"value": 2500, "unit": "g"}
